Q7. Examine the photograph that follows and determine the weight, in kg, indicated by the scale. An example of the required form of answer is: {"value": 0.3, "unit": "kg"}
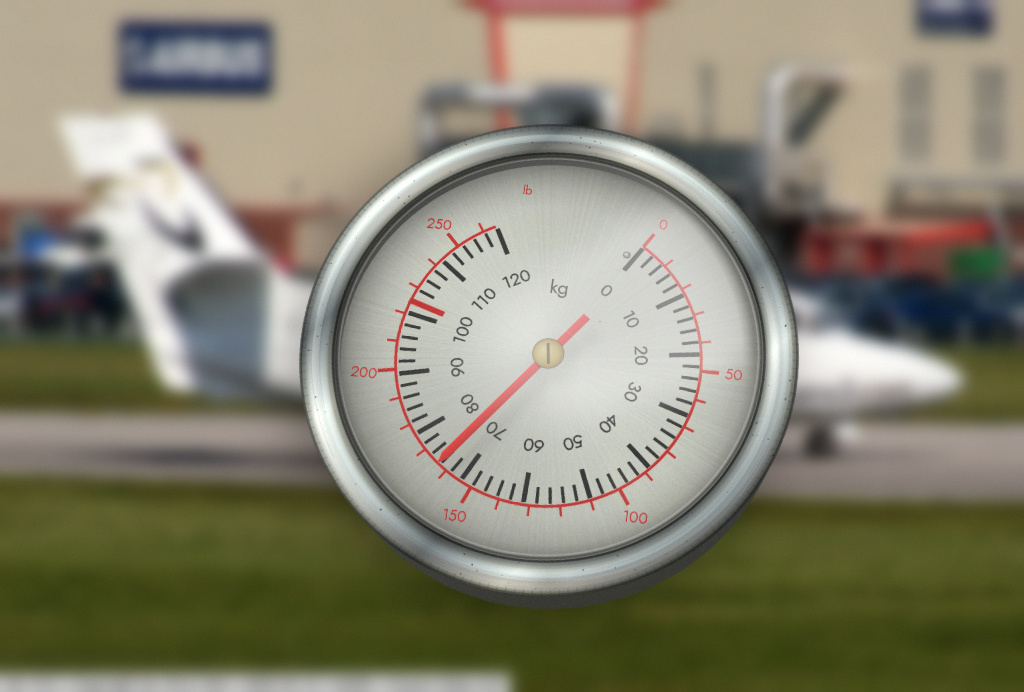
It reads {"value": 74, "unit": "kg"}
